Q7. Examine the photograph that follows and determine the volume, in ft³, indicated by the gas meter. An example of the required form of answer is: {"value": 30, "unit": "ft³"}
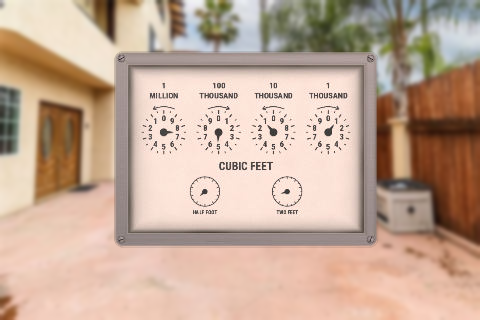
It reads {"value": 751100, "unit": "ft³"}
